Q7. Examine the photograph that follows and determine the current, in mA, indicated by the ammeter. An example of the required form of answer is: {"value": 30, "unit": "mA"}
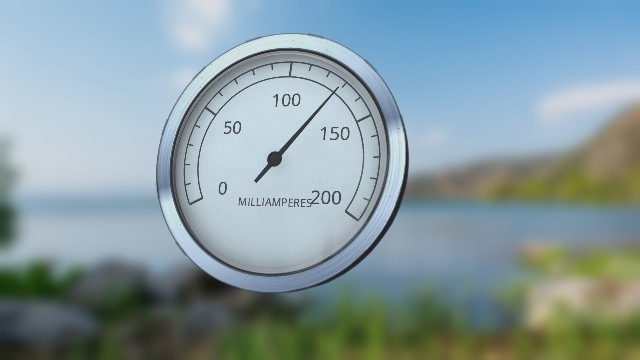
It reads {"value": 130, "unit": "mA"}
